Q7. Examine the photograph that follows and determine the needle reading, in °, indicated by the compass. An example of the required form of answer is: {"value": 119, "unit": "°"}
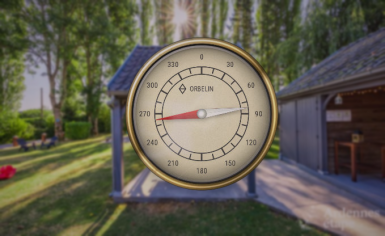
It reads {"value": 262.5, "unit": "°"}
